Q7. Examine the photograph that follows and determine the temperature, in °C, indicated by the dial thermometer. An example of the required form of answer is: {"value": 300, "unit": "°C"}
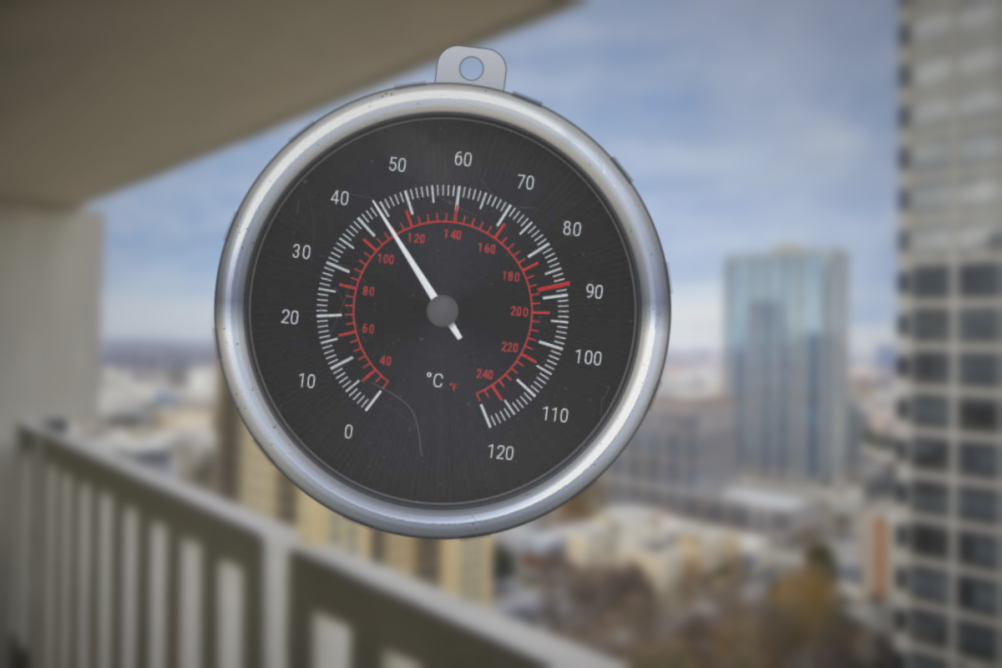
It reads {"value": 44, "unit": "°C"}
